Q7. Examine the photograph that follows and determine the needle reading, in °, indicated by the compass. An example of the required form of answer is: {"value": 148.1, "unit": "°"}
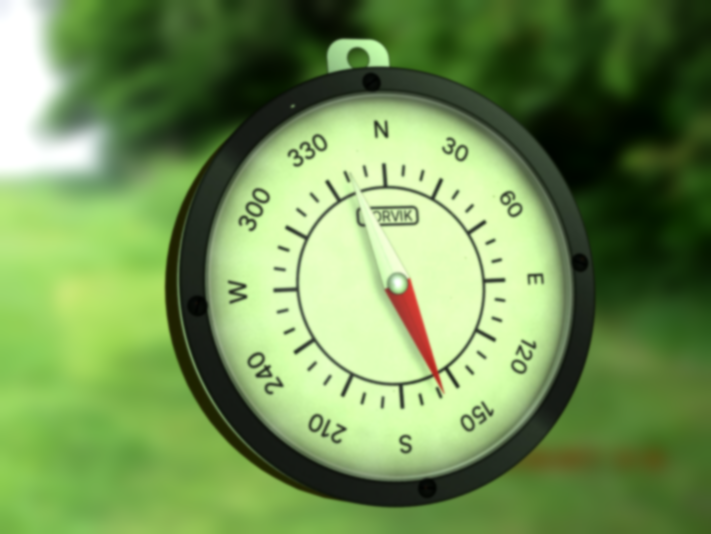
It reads {"value": 160, "unit": "°"}
